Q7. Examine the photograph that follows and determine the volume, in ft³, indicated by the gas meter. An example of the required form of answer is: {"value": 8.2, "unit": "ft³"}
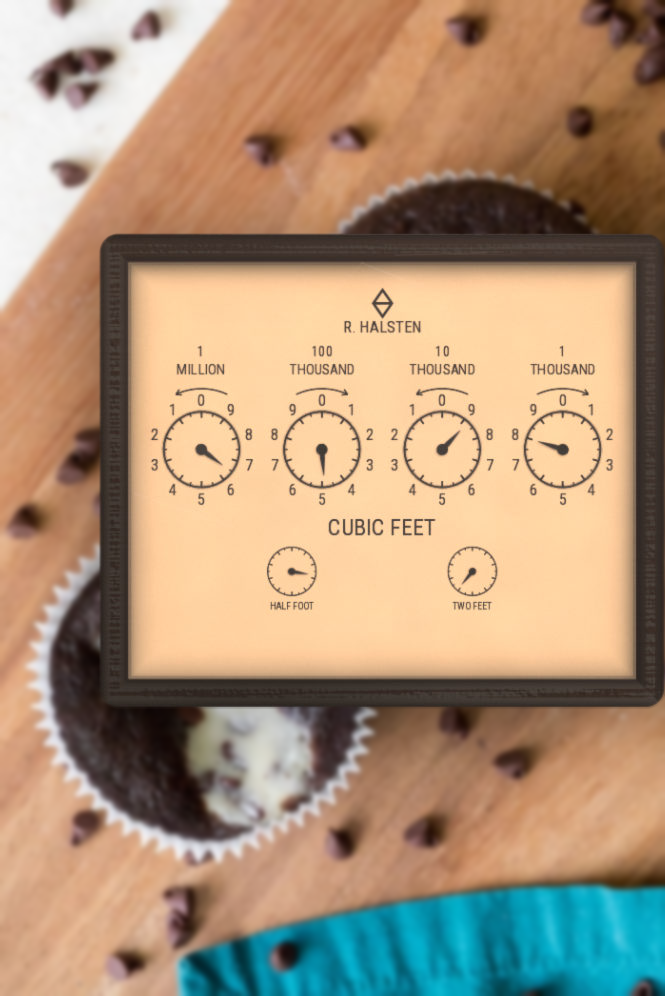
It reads {"value": 648800, "unit": "ft³"}
